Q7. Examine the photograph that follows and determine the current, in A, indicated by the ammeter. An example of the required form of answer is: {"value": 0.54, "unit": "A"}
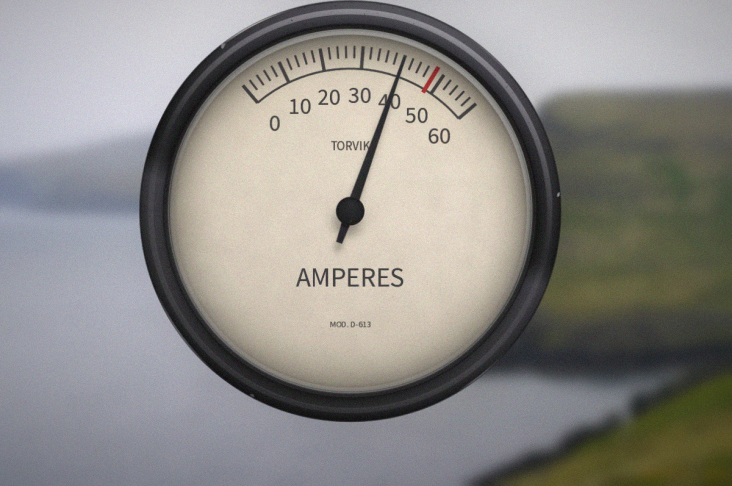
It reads {"value": 40, "unit": "A"}
